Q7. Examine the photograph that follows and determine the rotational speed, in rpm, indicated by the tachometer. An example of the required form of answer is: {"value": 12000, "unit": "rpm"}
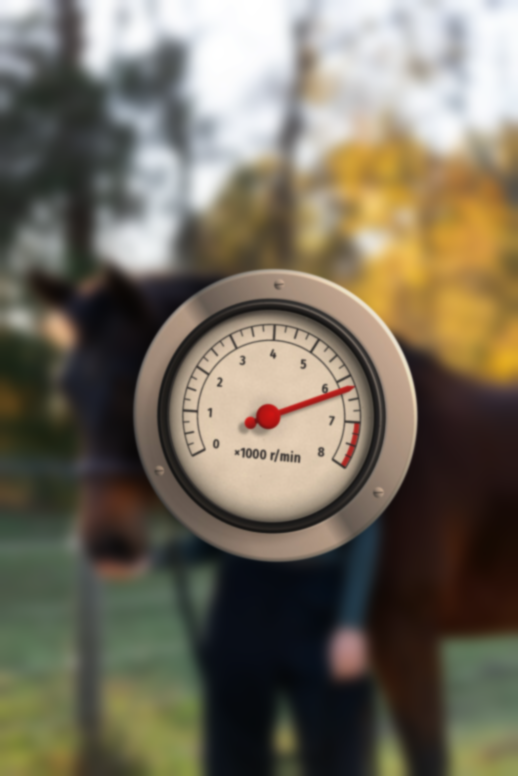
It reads {"value": 6250, "unit": "rpm"}
